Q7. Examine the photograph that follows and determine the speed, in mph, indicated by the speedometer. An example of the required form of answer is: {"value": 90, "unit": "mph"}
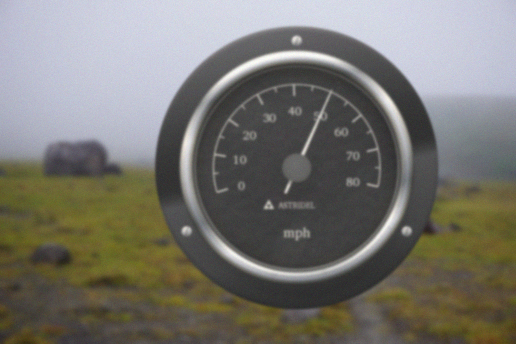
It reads {"value": 50, "unit": "mph"}
